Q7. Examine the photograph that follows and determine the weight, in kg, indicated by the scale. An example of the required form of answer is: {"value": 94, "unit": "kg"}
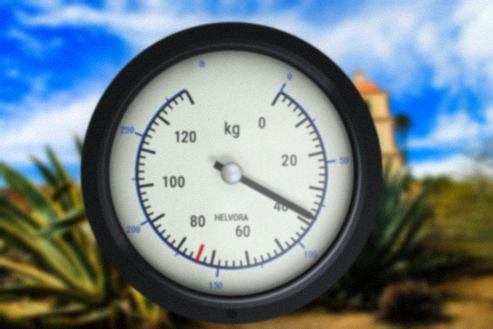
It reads {"value": 38, "unit": "kg"}
